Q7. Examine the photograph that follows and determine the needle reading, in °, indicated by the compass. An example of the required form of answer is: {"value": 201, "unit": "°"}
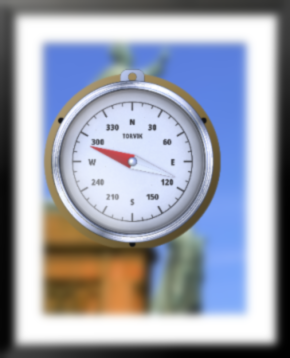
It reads {"value": 290, "unit": "°"}
